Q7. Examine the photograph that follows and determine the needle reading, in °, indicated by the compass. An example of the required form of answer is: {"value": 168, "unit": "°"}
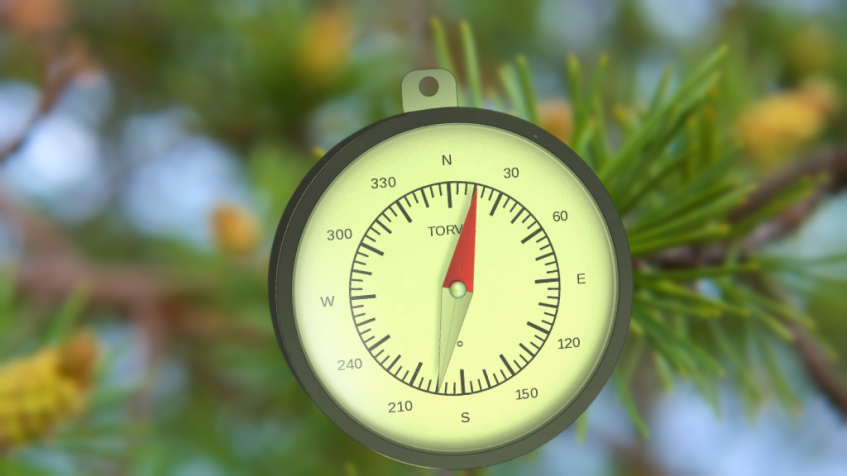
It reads {"value": 15, "unit": "°"}
